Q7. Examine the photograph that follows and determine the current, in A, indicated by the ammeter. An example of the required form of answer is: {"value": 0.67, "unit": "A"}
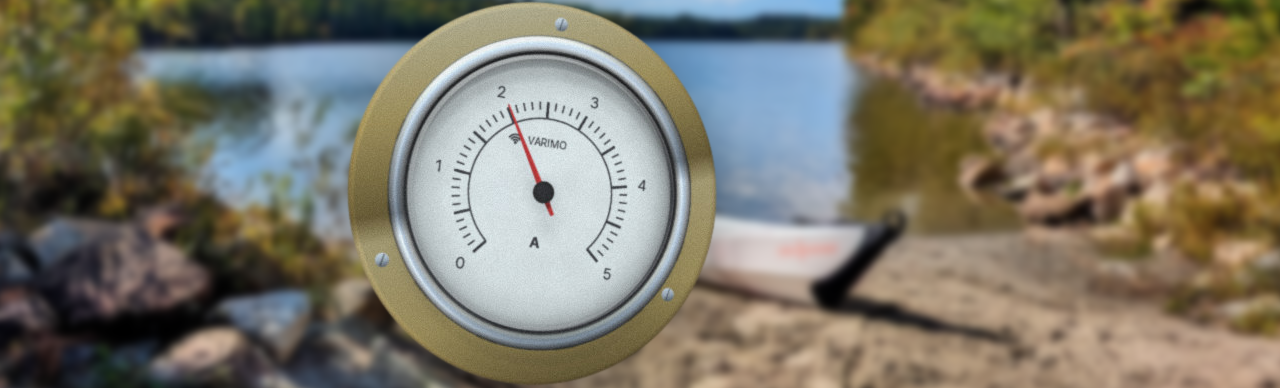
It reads {"value": 2, "unit": "A"}
